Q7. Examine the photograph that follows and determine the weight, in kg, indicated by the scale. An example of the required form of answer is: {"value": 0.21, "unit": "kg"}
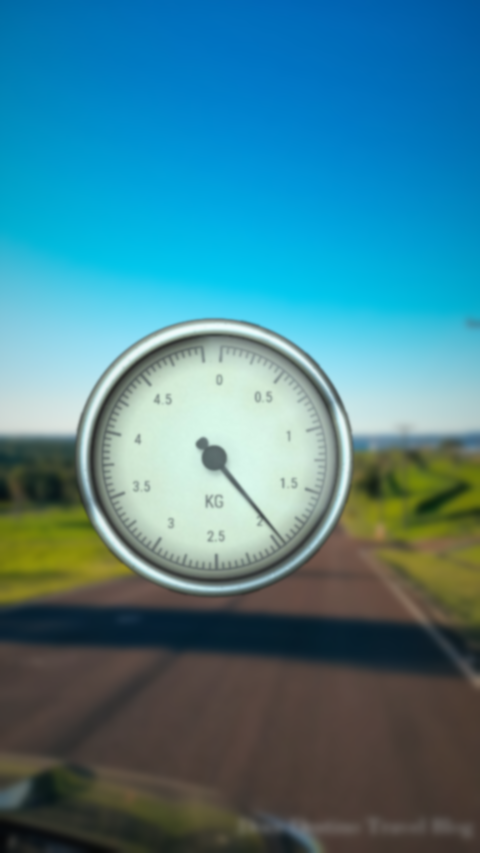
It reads {"value": 1.95, "unit": "kg"}
